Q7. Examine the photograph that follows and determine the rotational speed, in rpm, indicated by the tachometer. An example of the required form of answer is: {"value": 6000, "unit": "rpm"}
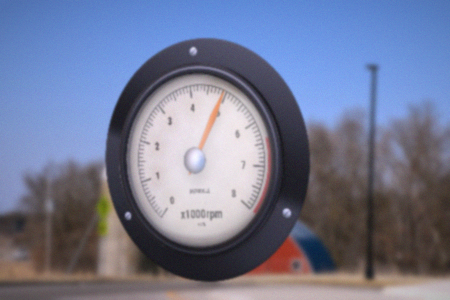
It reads {"value": 5000, "unit": "rpm"}
